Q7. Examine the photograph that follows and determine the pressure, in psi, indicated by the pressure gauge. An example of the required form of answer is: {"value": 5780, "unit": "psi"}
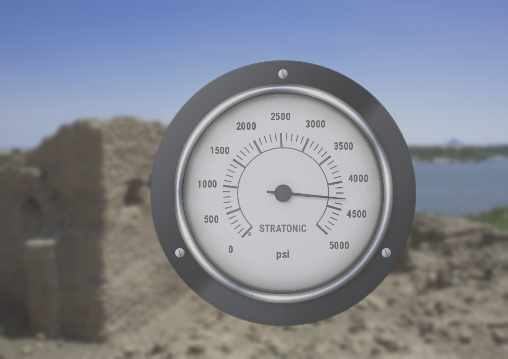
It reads {"value": 4300, "unit": "psi"}
